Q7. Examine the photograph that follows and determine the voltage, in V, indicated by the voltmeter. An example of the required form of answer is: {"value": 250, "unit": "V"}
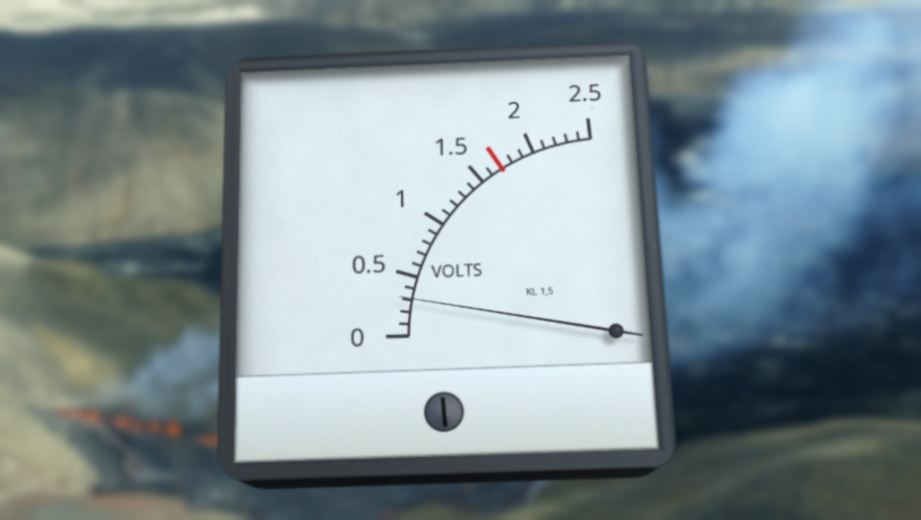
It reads {"value": 0.3, "unit": "V"}
